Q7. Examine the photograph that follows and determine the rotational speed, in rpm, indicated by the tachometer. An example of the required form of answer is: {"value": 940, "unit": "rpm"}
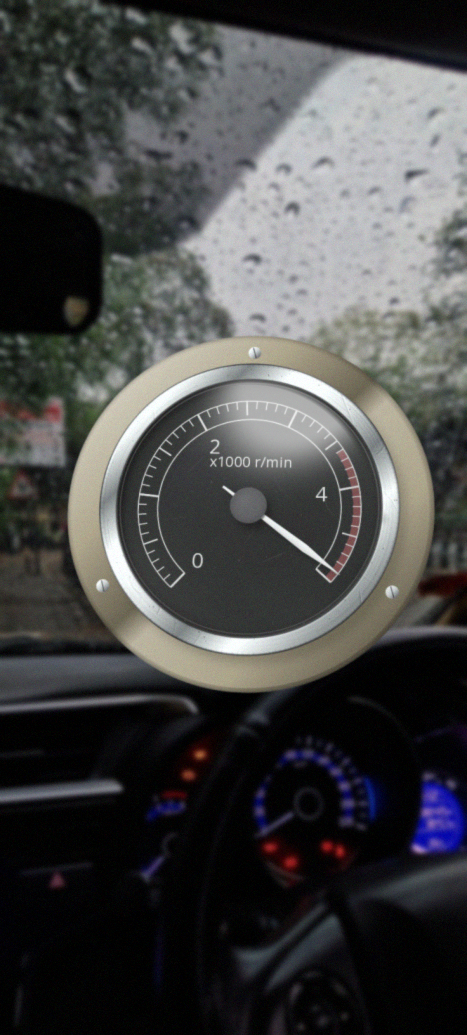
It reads {"value": 4900, "unit": "rpm"}
